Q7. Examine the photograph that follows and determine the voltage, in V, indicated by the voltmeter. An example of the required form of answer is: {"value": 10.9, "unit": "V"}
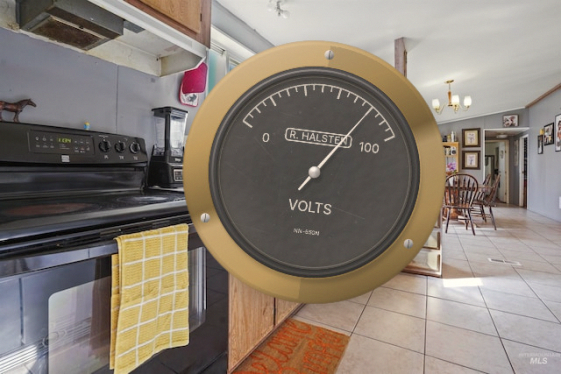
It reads {"value": 80, "unit": "V"}
